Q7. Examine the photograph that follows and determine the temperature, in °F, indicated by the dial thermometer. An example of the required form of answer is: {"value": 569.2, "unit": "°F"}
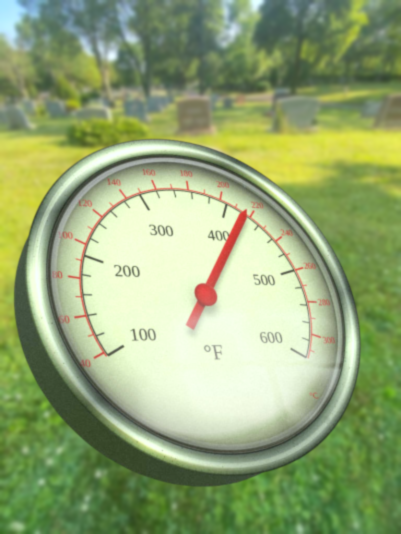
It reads {"value": 420, "unit": "°F"}
